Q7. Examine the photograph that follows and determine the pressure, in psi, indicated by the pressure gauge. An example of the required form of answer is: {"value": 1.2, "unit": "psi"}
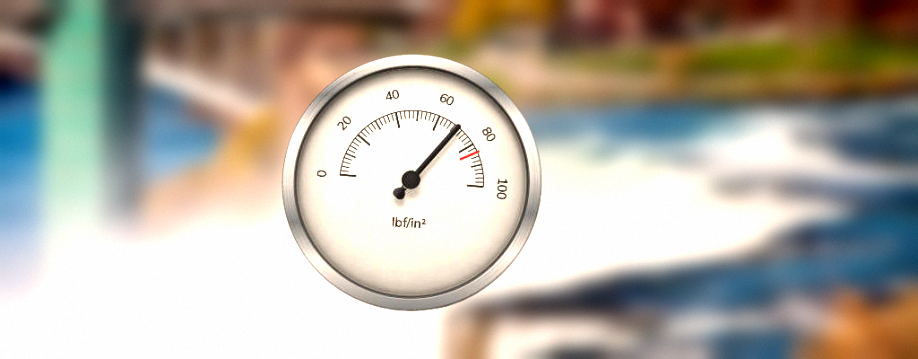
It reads {"value": 70, "unit": "psi"}
